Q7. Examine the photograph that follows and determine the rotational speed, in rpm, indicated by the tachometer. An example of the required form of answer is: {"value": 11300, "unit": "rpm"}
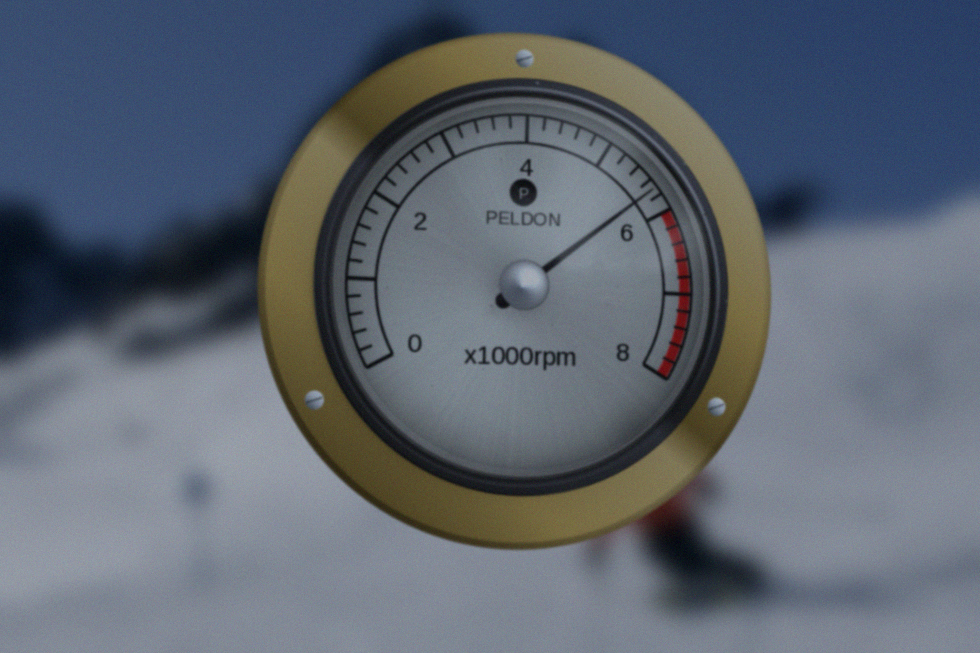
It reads {"value": 5700, "unit": "rpm"}
